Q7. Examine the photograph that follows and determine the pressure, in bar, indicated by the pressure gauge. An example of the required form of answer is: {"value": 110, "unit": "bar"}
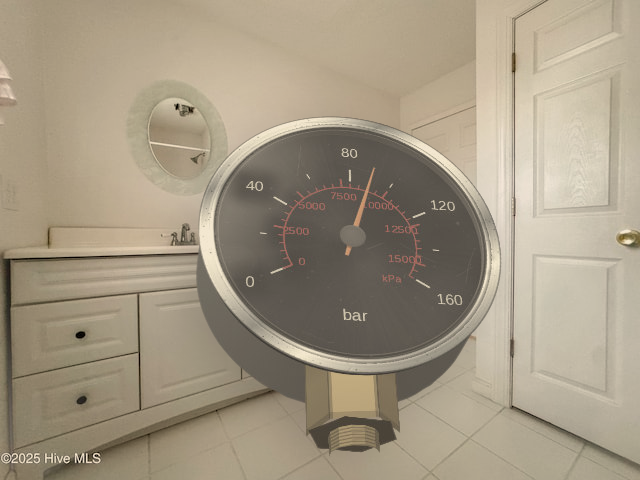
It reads {"value": 90, "unit": "bar"}
